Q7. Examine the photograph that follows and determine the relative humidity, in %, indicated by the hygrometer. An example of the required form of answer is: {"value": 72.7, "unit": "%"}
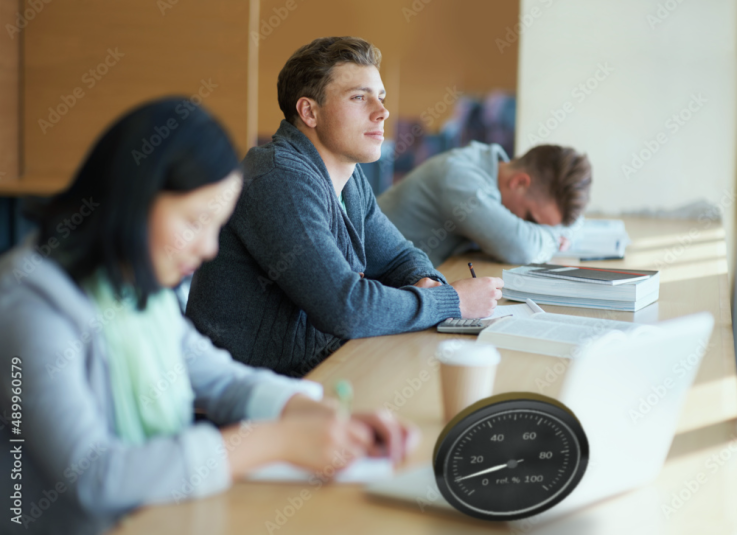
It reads {"value": 10, "unit": "%"}
